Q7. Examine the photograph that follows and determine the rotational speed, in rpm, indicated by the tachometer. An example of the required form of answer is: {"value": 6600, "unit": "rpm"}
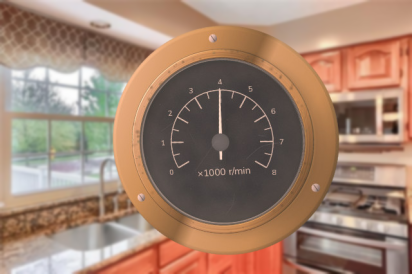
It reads {"value": 4000, "unit": "rpm"}
